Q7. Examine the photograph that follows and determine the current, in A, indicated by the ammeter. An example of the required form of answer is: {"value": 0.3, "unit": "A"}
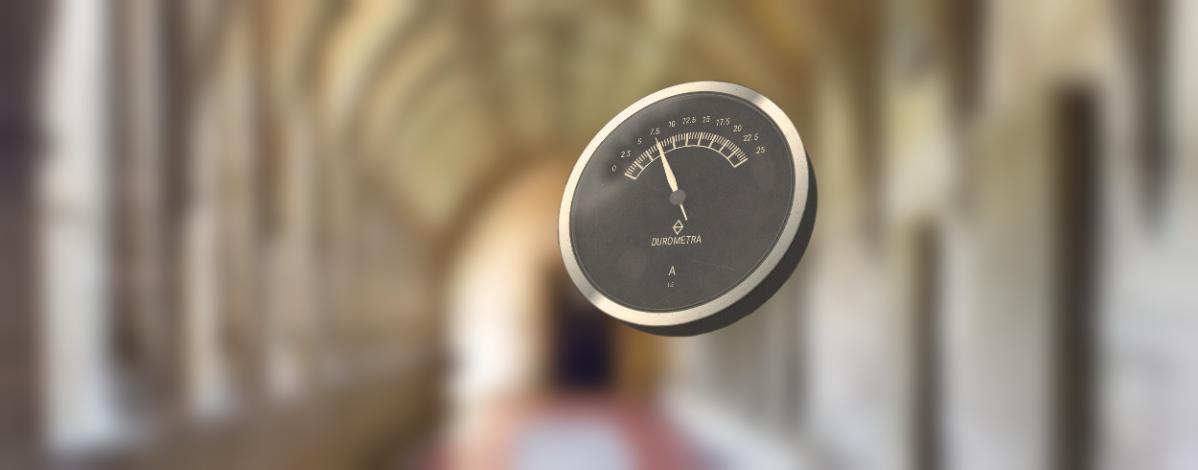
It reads {"value": 7.5, "unit": "A"}
